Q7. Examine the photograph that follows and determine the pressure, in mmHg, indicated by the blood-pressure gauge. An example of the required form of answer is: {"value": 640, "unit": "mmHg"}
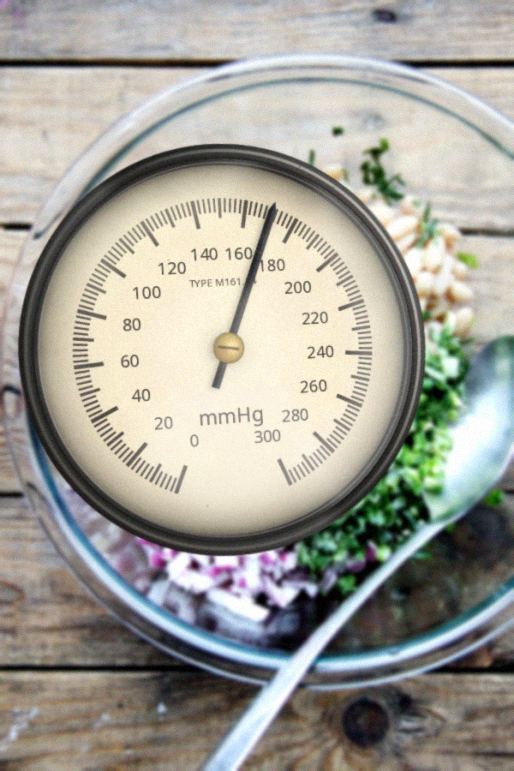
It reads {"value": 170, "unit": "mmHg"}
